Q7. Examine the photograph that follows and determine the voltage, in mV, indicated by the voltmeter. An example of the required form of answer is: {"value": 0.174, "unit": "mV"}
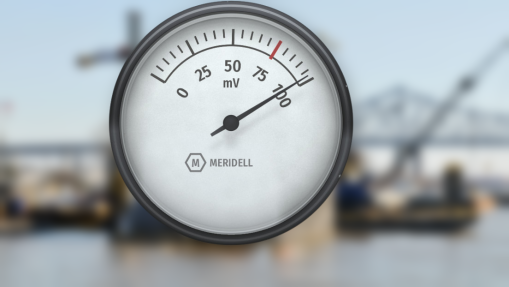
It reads {"value": 97.5, "unit": "mV"}
